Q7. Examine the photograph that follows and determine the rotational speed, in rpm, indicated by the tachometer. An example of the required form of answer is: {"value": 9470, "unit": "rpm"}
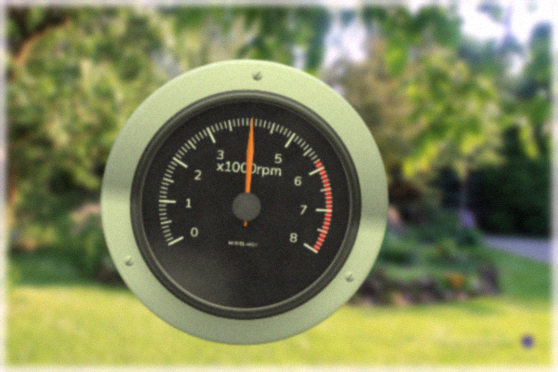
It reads {"value": 4000, "unit": "rpm"}
